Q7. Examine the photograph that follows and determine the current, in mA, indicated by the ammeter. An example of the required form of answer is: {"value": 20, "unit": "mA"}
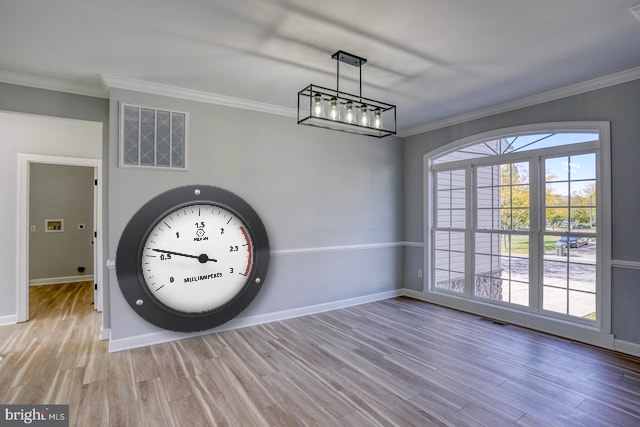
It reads {"value": 0.6, "unit": "mA"}
